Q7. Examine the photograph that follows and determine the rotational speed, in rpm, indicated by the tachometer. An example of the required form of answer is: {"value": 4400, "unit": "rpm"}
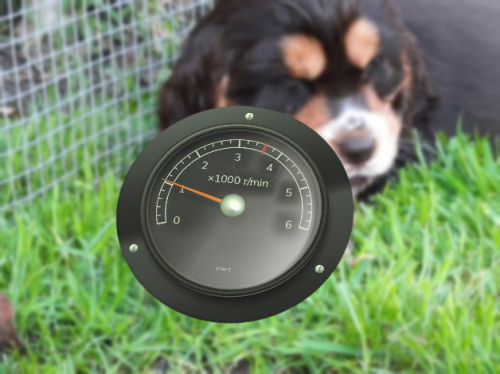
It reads {"value": 1000, "unit": "rpm"}
